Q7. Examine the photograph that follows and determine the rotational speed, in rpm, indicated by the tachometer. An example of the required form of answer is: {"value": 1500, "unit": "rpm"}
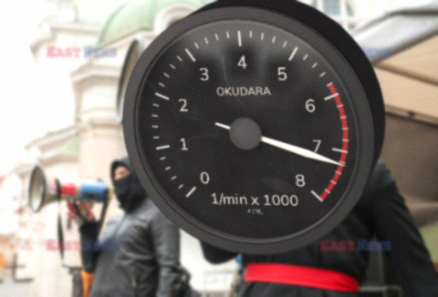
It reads {"value": 7200, "unit": "rpm"}
